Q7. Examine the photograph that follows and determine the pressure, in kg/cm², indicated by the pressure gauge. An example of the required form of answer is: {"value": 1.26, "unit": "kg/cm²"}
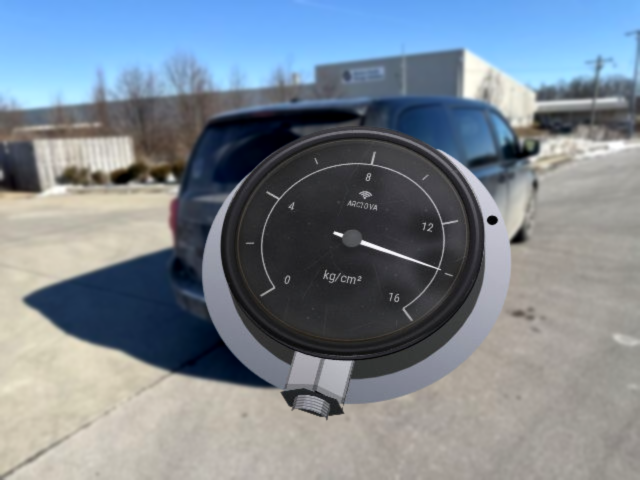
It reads {"value": 14, "unit": "kg/cm²"}
